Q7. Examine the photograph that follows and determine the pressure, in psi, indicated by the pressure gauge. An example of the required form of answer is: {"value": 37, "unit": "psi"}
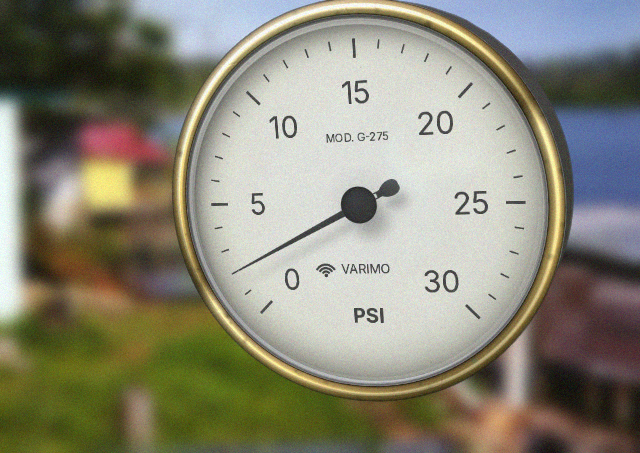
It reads {"value": 2, "unit": "psi"}
